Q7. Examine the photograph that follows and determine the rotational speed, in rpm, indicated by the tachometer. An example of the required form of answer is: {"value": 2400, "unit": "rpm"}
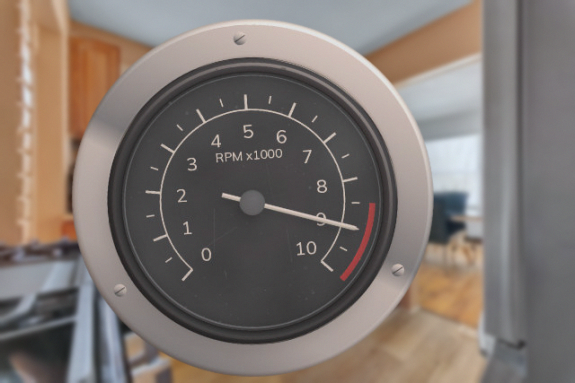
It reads {"value": 9000, "unit": "rpm"}
